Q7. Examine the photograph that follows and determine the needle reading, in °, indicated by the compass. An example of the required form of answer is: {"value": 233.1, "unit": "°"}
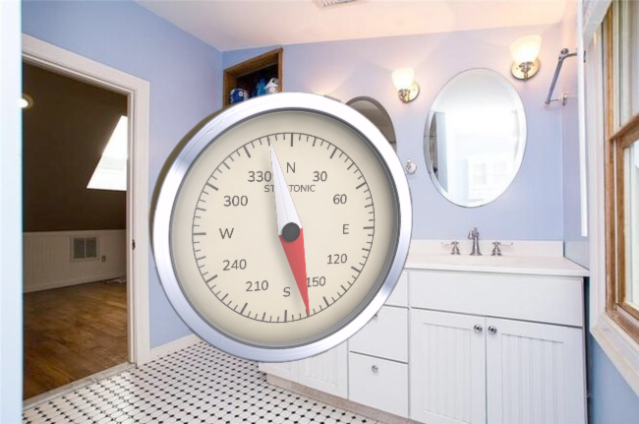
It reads {"value": 165, "unit": "°"}
